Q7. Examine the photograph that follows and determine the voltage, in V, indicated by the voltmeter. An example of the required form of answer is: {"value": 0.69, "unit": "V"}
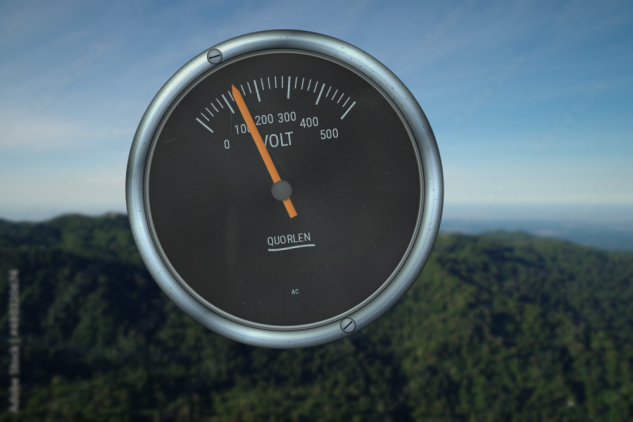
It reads {"value": 140, "unit": "V"}
